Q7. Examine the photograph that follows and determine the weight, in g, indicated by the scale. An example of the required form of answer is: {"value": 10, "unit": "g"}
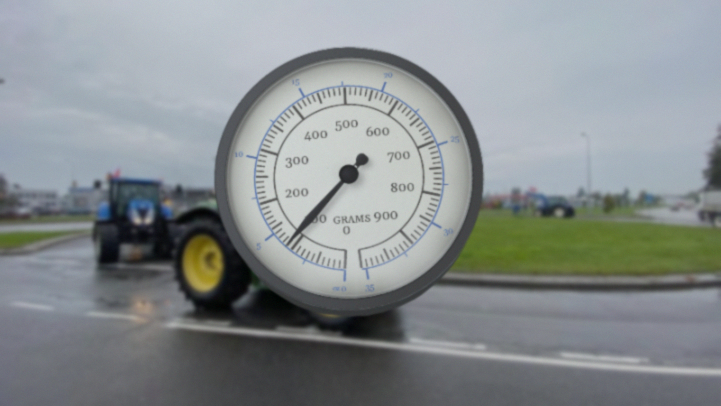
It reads {"value": 110, "unit": "g"}
